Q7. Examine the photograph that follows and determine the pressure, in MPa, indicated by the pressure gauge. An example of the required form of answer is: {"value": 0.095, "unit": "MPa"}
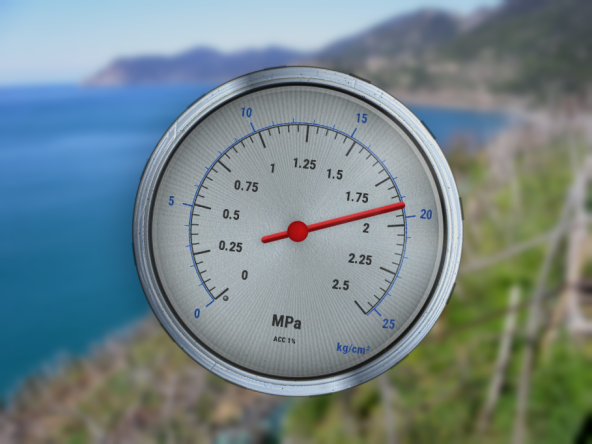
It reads {"value": 1.9, "unit": "MPa"}
